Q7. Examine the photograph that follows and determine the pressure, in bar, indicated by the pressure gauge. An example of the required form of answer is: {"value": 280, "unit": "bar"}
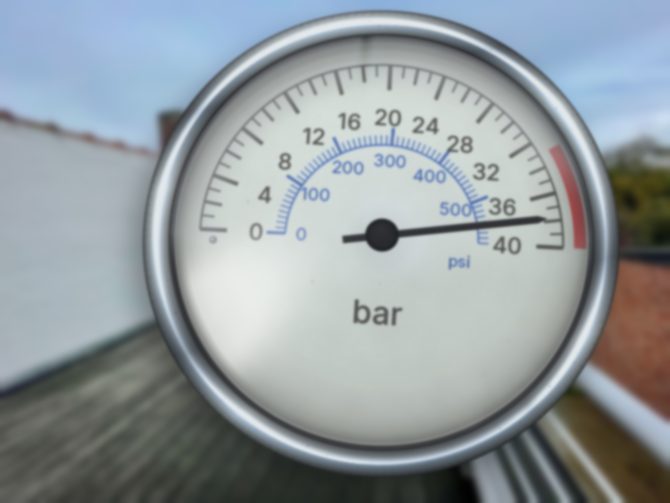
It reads {"value": 38, "unit": "bar"}
